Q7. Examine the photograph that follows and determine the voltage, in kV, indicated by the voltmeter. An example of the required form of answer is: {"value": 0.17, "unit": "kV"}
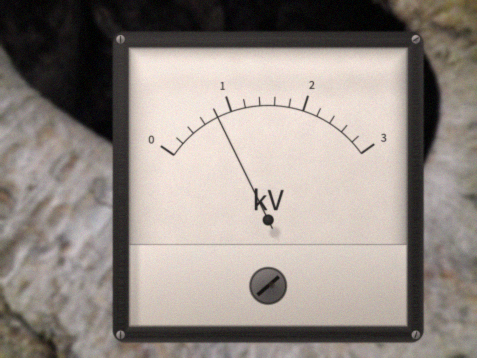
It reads {"value": 0.8, "unit": "kV"}
